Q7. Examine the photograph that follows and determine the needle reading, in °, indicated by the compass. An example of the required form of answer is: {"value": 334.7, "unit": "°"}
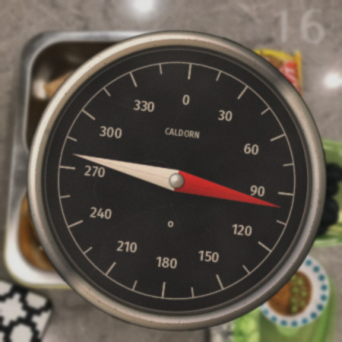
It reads {"value": 97.5, "unit": "°"}
